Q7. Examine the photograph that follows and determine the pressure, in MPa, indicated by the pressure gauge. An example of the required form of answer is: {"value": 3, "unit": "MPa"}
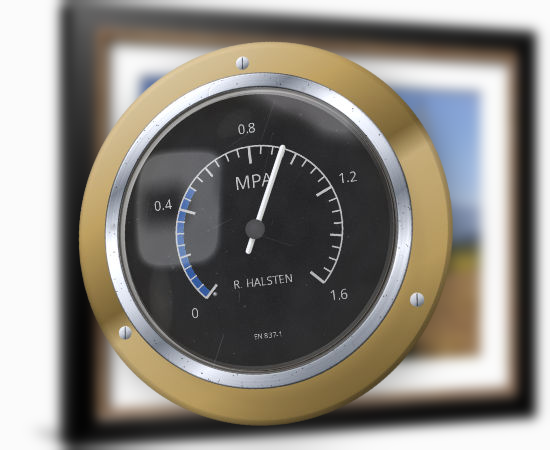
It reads {"value": 0.95, "unit": "MPa"}
